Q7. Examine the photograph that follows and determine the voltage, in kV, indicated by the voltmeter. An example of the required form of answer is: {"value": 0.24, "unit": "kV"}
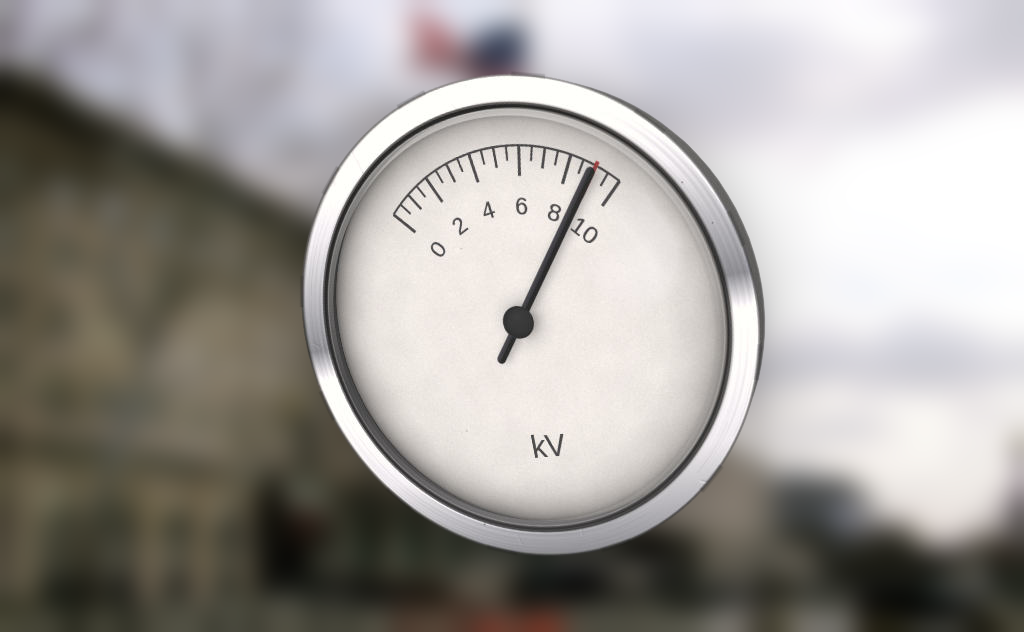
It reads {"value": 9, "unit": "kV"}
